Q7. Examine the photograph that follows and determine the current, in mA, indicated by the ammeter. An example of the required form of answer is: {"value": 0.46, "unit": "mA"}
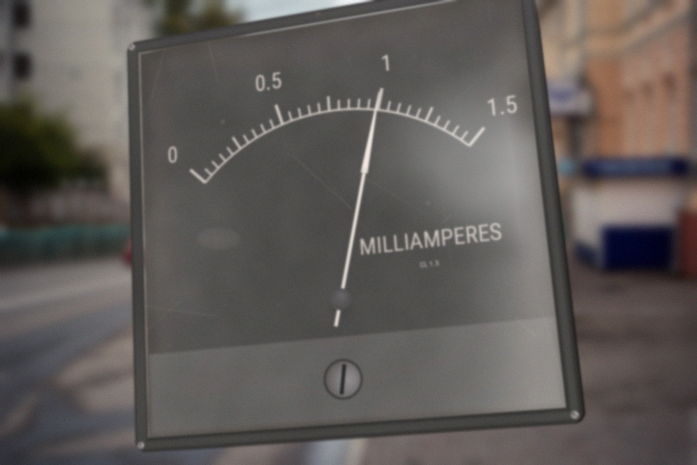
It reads {"value": 1, "unit": "mA"}
